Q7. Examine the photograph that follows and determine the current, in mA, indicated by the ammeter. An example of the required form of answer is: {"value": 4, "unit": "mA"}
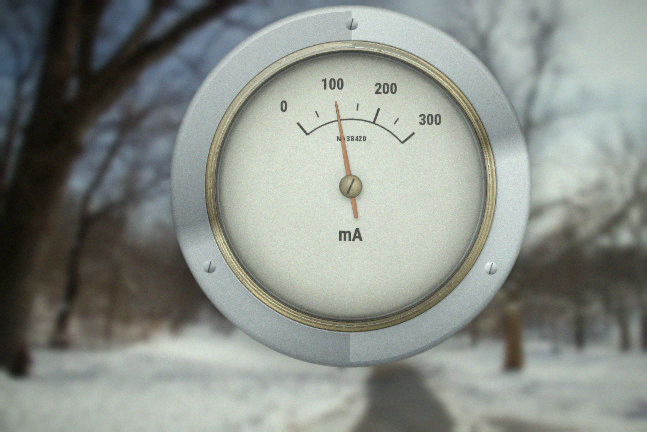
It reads {"value": 100, "unit": "mA"}
